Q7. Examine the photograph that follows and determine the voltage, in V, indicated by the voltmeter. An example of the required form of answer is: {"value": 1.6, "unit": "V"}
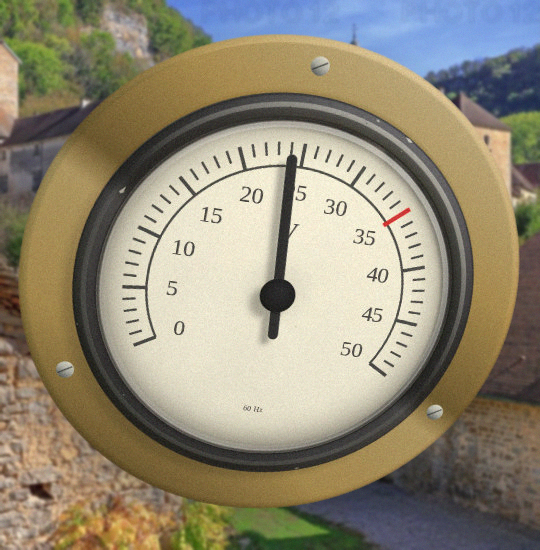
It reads {"value": 24, "unit": "V"}
